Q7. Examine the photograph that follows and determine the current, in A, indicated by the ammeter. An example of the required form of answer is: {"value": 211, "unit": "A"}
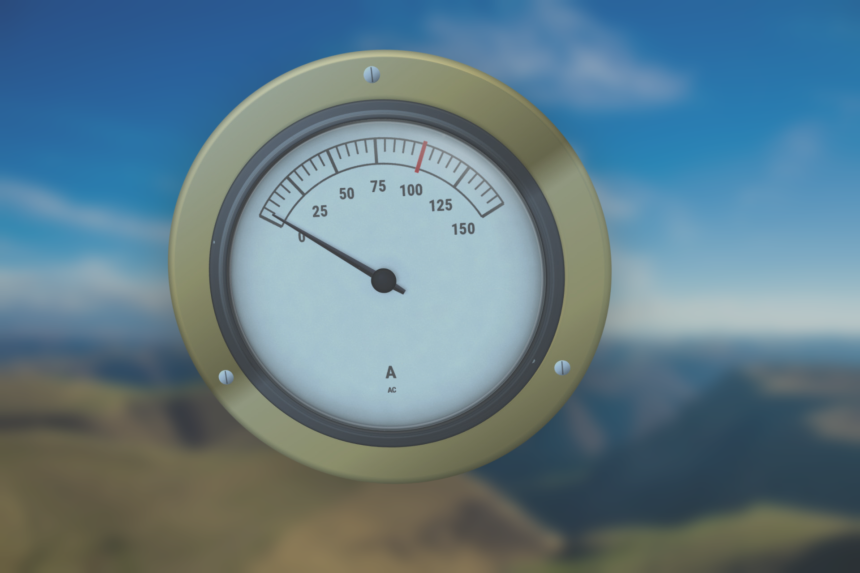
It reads {"value": 5, "unit": "A"}
